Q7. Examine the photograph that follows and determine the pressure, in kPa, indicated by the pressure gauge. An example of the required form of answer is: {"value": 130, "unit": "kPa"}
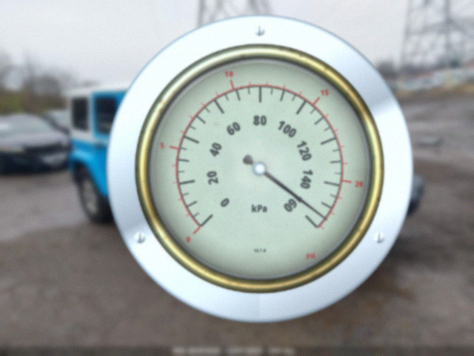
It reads {"value": 155, "unit": "kPa"}
